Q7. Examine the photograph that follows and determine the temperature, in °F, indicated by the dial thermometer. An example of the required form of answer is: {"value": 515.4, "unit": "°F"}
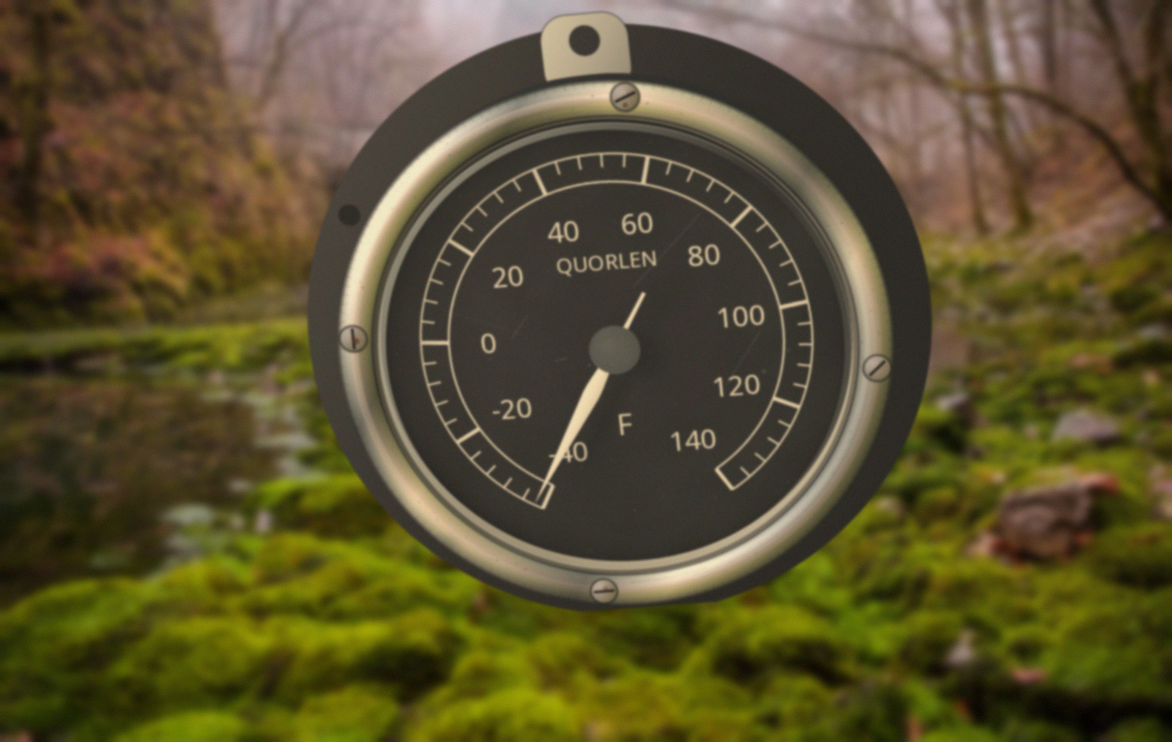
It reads {"value": -38, "unit": "°F"}
